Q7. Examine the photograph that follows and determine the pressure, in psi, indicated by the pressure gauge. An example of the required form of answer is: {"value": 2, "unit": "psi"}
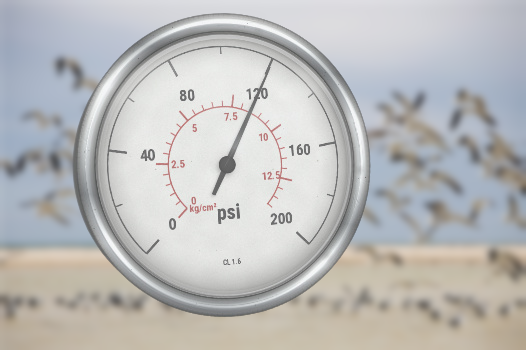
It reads {"value": 120, "unit": "psi"}
